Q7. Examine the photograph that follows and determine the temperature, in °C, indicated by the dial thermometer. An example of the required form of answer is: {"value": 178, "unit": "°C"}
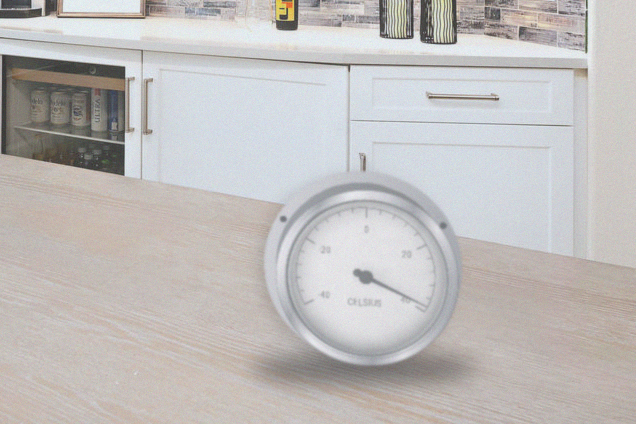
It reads {"value": 38, "unit": "°C"}
